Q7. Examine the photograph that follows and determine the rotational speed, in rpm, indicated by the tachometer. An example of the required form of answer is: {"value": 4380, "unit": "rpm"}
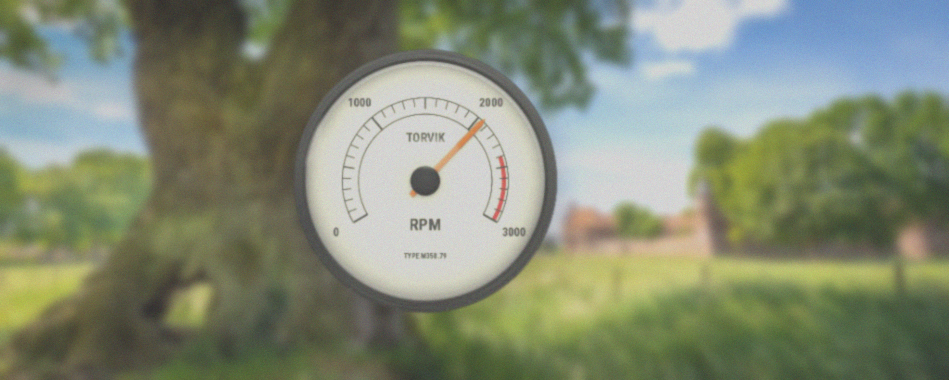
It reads {"value": 2050, "unit": "rpm"}
